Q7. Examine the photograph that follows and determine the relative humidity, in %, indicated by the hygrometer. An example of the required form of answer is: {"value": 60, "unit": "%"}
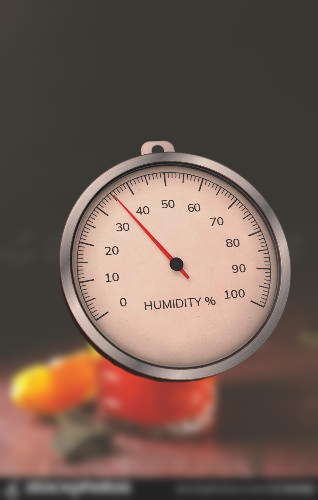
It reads {"value": 35, "unit": "%"}
